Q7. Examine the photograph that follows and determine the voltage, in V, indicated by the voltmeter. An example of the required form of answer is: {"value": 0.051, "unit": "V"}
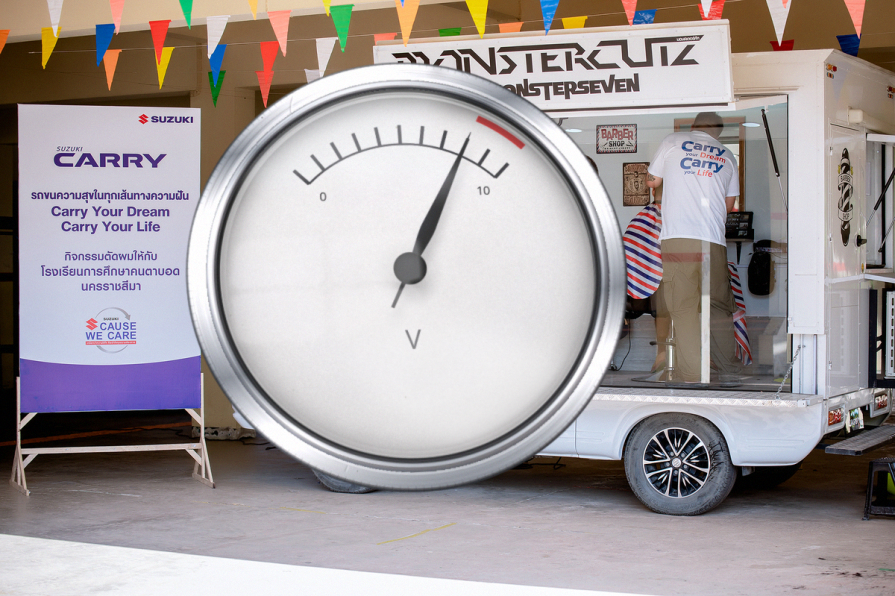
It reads {"value": 8, "unit": "V"}
